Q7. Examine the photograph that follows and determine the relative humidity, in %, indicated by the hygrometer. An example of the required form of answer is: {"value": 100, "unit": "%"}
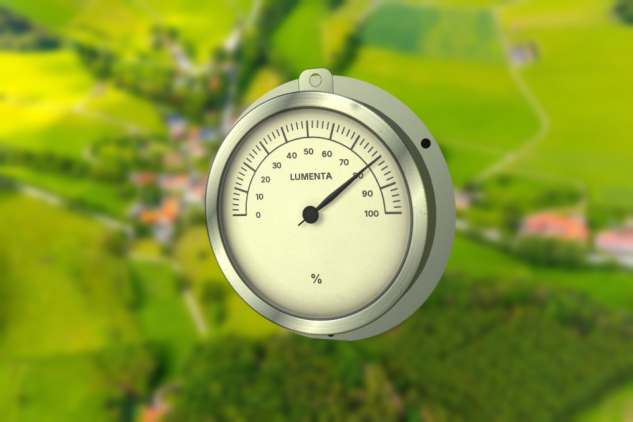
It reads {"value": 80, "unit": "%"}
